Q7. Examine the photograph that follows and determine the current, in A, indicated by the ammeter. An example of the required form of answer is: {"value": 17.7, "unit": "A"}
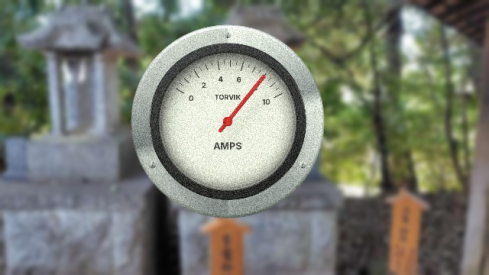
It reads {"value": 8, "unit": "A"}
